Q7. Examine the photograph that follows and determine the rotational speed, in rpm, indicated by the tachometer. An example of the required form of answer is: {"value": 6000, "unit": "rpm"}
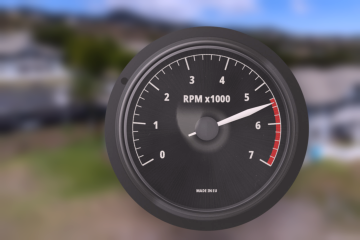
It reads {"value": 5500, "unit": "rpm"}
